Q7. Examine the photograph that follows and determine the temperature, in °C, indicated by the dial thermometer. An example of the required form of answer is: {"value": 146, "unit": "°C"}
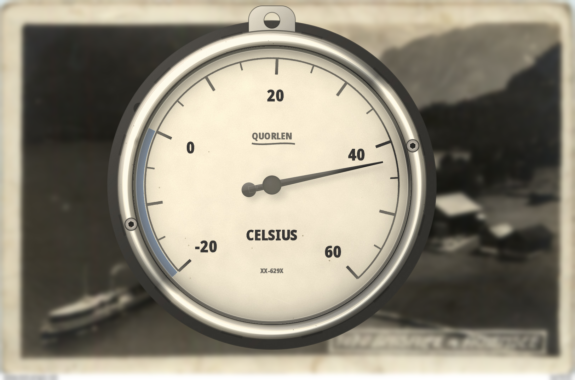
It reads {"value": 42.5, "unit": "°C"}
